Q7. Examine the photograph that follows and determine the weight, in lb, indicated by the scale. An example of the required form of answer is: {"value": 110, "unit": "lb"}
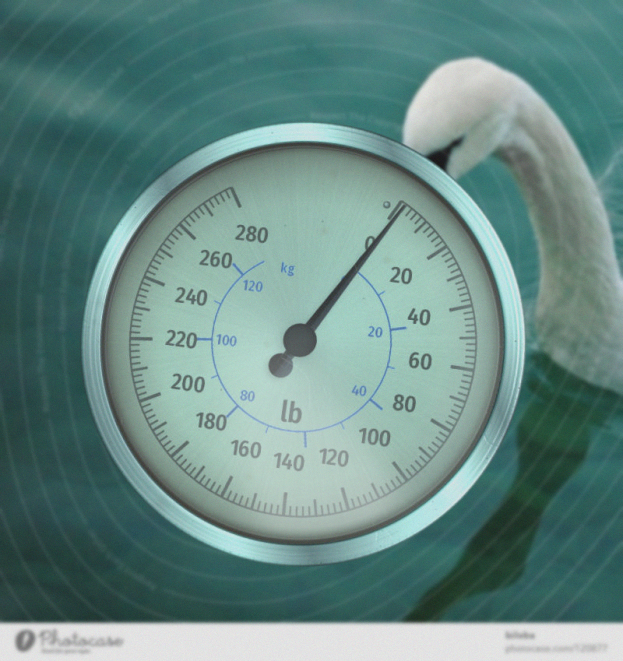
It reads {"value": 2, "unit": "lb"}
